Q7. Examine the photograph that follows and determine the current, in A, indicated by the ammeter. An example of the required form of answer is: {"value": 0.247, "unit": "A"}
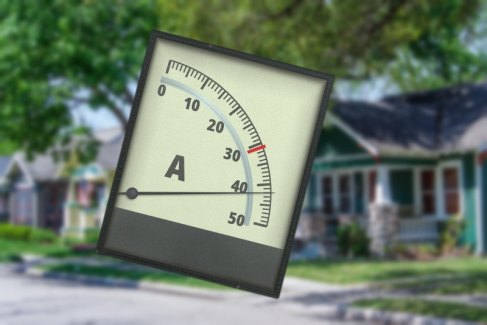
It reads {"value": 42, "unit": "A"}
